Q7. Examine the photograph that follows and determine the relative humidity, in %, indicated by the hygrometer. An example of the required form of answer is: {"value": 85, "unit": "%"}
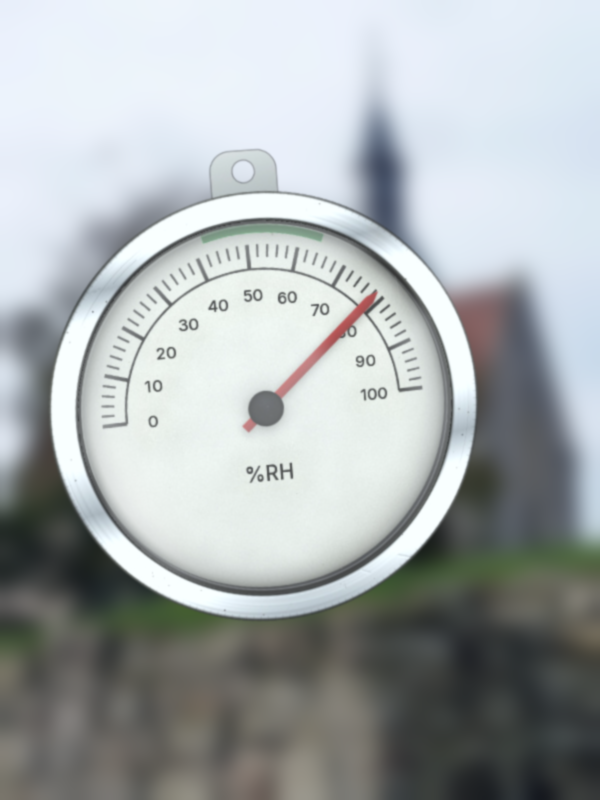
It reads {"value": 78, "unit": "%"}
